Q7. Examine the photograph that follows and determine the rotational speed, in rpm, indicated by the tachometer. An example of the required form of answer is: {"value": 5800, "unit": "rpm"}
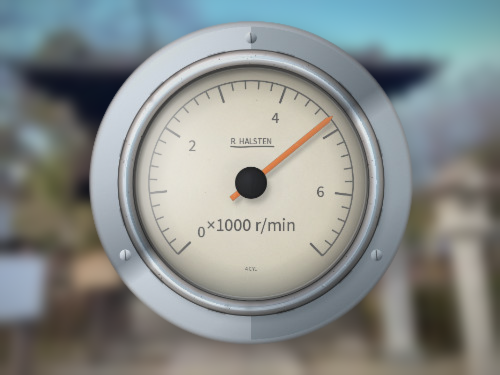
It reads {"value": 4800, "unit": "rpm"}
